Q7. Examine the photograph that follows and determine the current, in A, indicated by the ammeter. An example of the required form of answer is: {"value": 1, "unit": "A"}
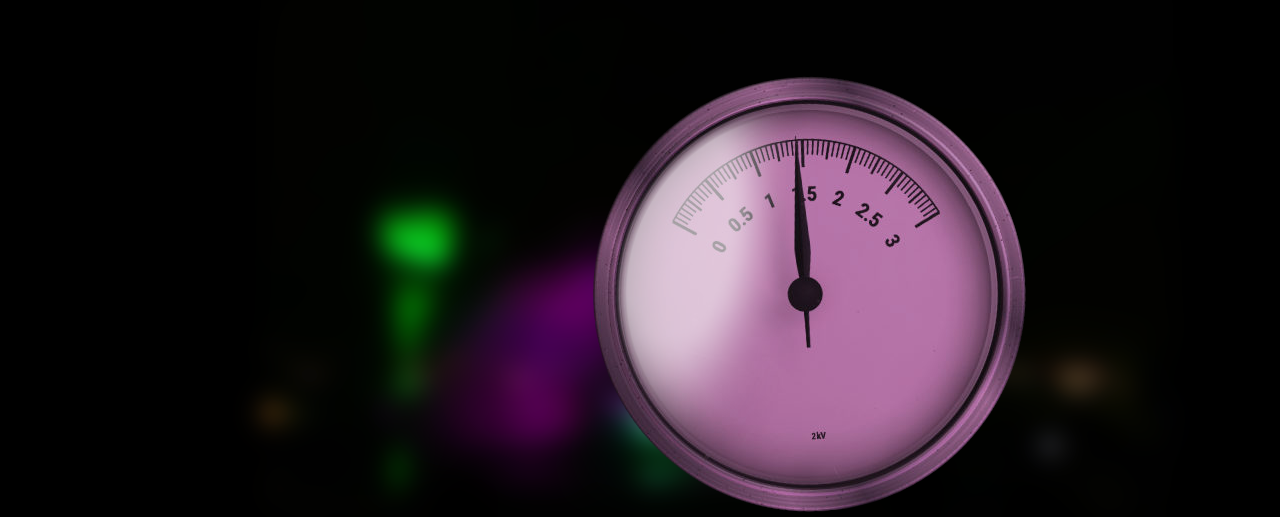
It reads {"value": 1.45, "unit": "A"}
